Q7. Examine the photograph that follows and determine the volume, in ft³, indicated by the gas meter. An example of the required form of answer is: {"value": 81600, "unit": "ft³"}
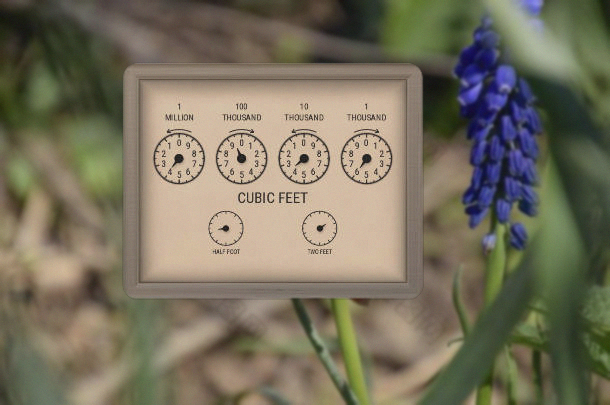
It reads {"value": 393600, "unit": "ft³"}
